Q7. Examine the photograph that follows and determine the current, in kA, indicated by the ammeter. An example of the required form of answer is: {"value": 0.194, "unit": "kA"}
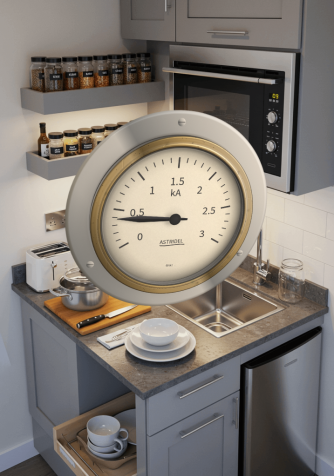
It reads {"value": 0.4, "unit": "kA"}
